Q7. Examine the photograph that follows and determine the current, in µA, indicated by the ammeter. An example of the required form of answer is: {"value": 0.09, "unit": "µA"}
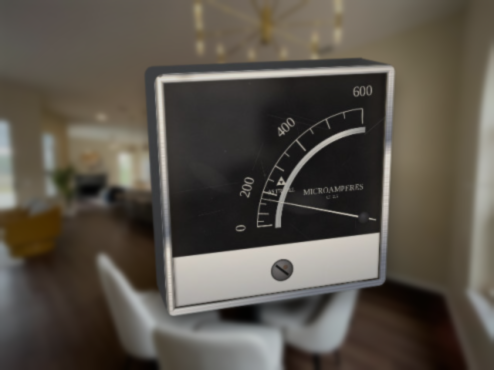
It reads {"value": 175, "unit": "µA"}
